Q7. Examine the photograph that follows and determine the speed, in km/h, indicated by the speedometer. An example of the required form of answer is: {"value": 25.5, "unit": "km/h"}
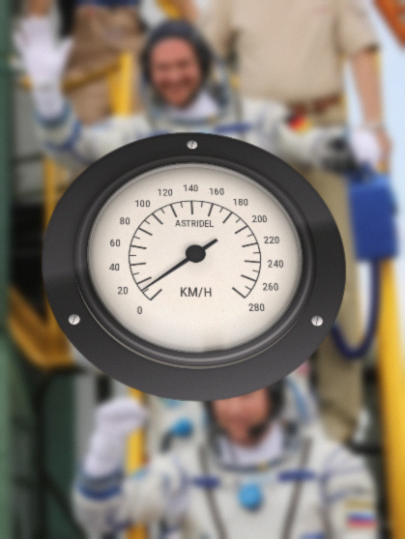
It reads {"value": 10, "unit": "km/h"}
